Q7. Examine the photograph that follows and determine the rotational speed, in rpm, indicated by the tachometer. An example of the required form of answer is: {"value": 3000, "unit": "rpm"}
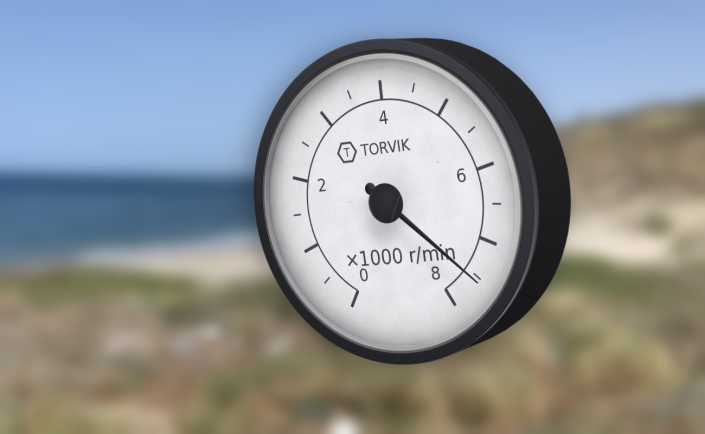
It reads {"value": 7500, "unit": "rpm"}
